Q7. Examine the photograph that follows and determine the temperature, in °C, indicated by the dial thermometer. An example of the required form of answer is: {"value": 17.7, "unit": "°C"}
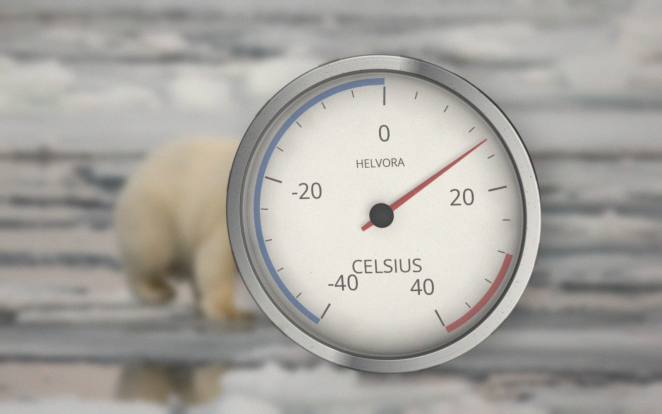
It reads {"value": 14, "unit": "°C"}
